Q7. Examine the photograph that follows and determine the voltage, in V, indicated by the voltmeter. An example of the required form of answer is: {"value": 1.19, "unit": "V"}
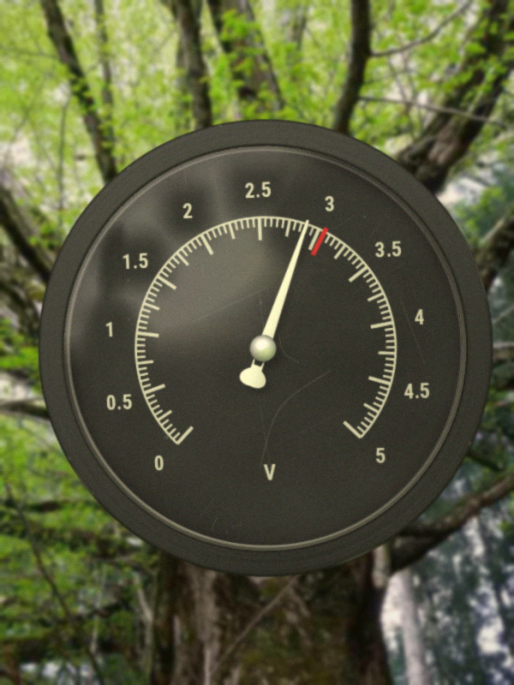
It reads {"value": 2.9, "unit": "V"}
